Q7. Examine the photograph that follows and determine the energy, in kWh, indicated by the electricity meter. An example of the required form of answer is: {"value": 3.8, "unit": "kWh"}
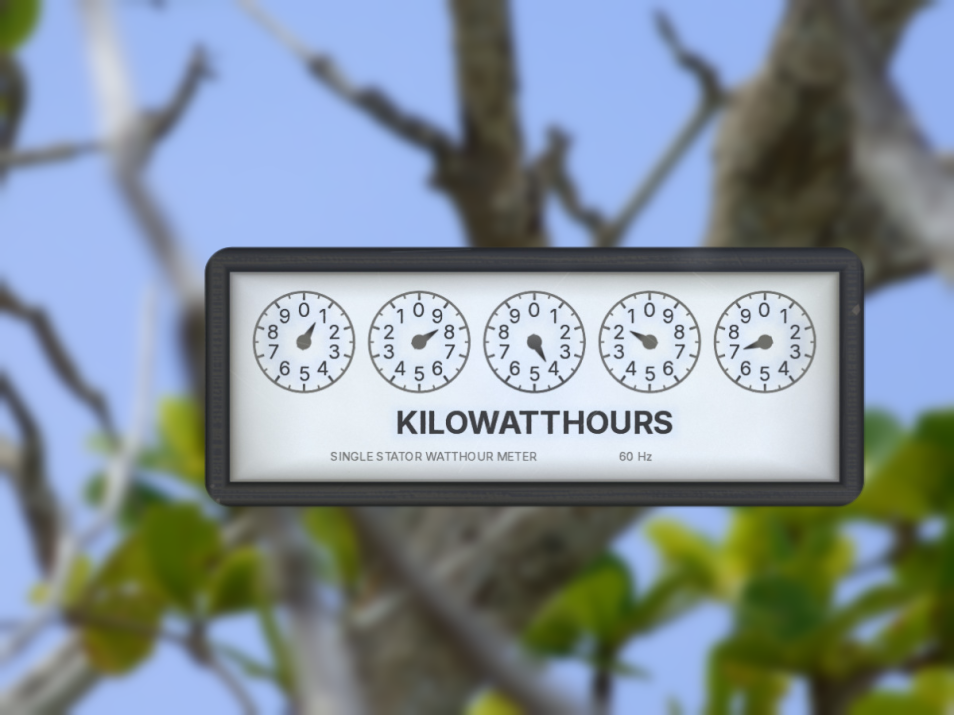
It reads {"value": 8417, "unit": "kWh"}
